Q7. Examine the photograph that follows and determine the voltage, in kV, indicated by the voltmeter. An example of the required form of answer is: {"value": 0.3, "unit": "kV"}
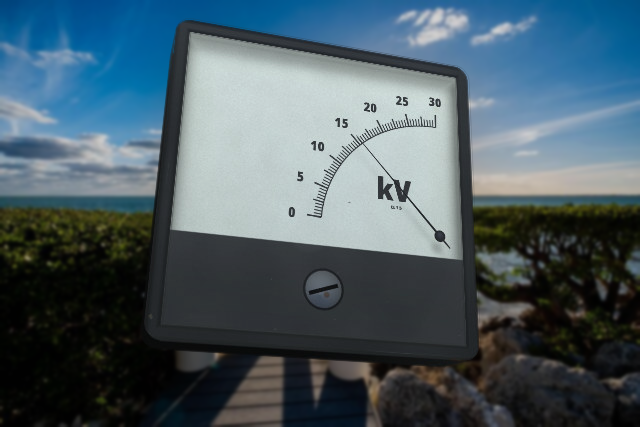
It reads {"value": 15, "unit": "kV"}
